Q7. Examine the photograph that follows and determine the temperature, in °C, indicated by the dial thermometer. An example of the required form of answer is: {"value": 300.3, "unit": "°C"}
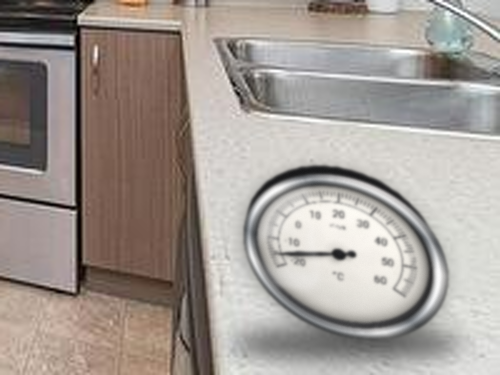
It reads {"value": -15, "unit": "°C"}
